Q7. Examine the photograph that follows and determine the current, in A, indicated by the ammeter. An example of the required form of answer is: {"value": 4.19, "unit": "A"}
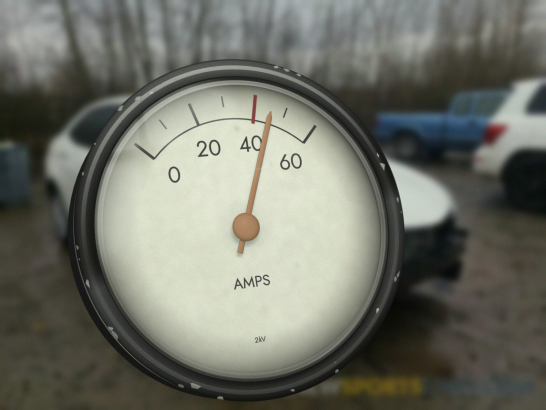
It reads {"value": 45, "unit": "A"}
